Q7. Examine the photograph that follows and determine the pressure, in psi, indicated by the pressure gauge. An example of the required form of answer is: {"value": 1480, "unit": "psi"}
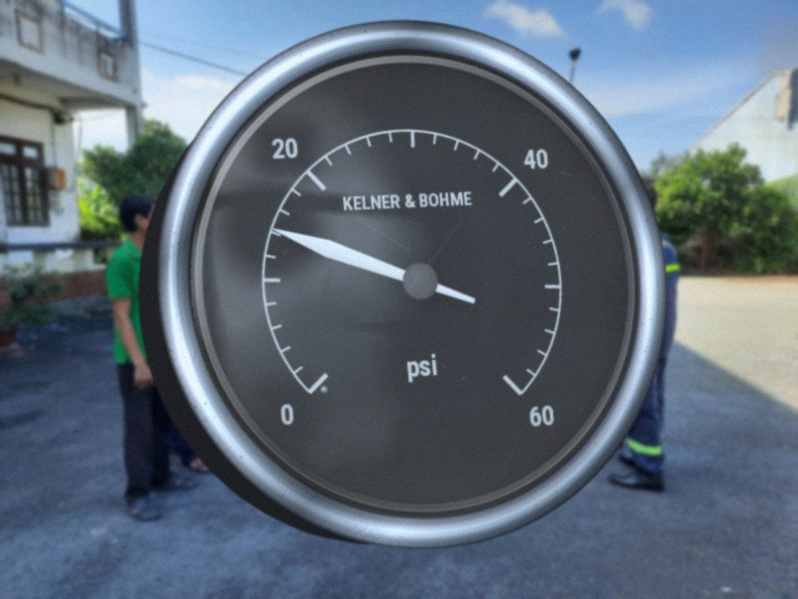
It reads {"value": 14, "unit": "psi"}
